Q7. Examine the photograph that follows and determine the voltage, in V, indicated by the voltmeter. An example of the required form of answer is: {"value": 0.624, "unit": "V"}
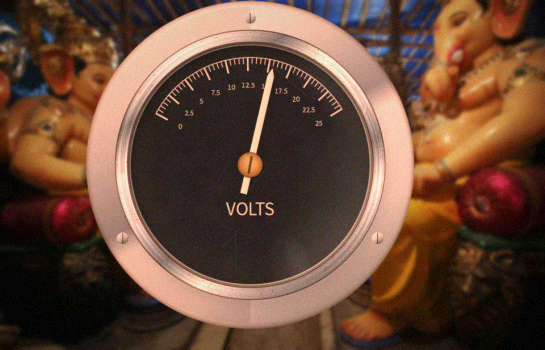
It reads {"value": 15.5, "unit": "V"}
